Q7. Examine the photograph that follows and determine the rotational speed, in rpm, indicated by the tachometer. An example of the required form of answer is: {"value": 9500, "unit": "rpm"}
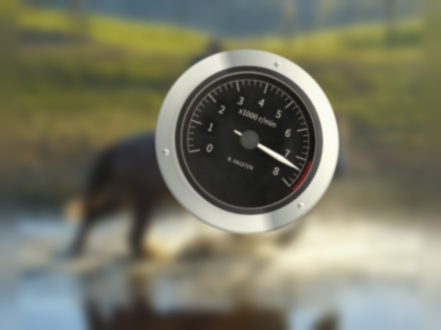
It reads {"value": 7400, "unit": "rpm"}
